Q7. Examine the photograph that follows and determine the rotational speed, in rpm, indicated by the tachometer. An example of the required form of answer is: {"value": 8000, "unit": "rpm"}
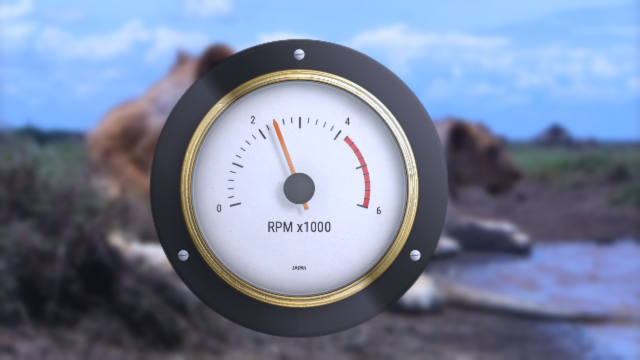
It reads {"value": 2400, "unit": "rpm"}
